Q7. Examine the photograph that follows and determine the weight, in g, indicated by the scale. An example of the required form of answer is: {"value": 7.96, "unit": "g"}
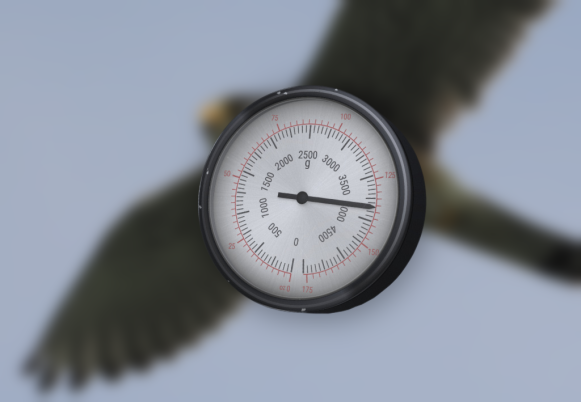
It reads {"value": 3850, "unit": "g"}
